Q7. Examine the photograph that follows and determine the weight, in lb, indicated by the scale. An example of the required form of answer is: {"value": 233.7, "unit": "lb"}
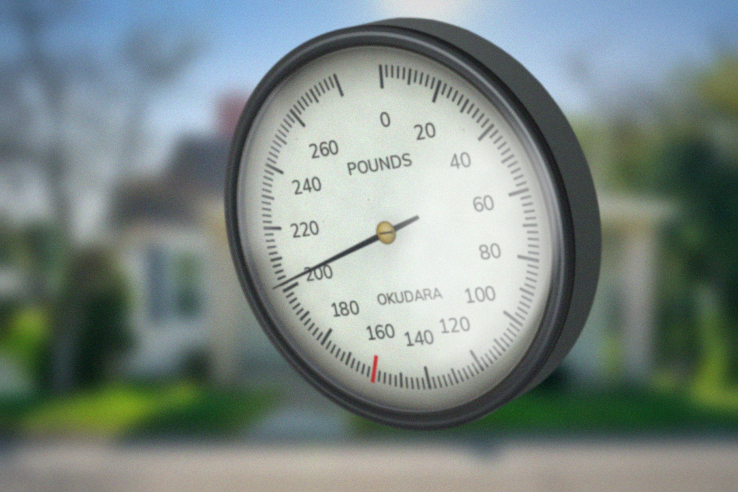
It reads {"value": 202, "unit": "lb"}
